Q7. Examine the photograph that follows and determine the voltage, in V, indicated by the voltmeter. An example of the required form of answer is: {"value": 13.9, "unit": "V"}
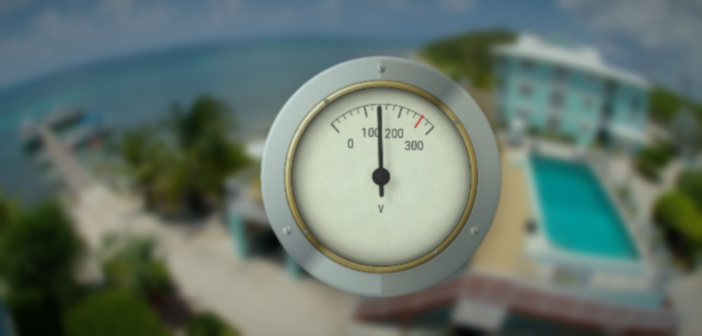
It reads {"value": 140, "unit": "V"}
